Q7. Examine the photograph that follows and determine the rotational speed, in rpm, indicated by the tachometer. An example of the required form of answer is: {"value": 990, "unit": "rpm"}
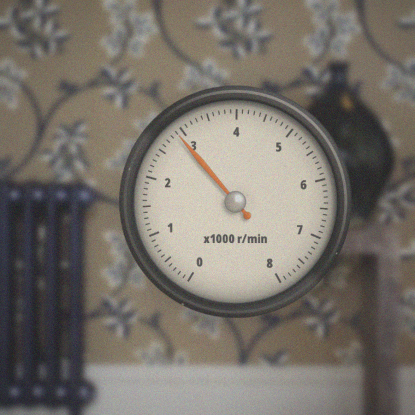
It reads {"value": 2900, "unit": "rpm"}
